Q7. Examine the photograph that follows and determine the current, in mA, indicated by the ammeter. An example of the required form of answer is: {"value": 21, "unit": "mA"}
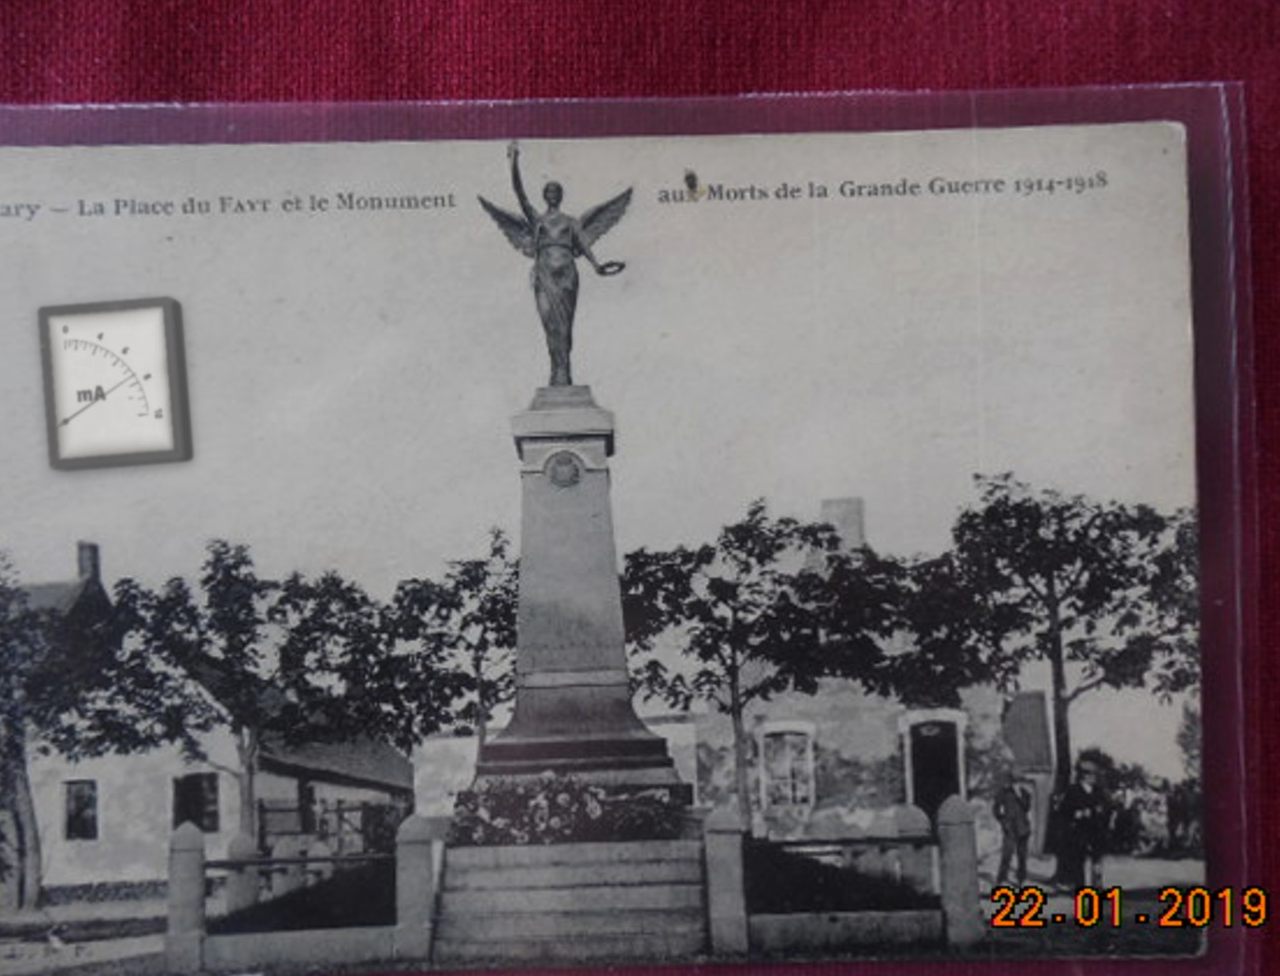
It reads {"value": 7.5, "unit": "mA"}
